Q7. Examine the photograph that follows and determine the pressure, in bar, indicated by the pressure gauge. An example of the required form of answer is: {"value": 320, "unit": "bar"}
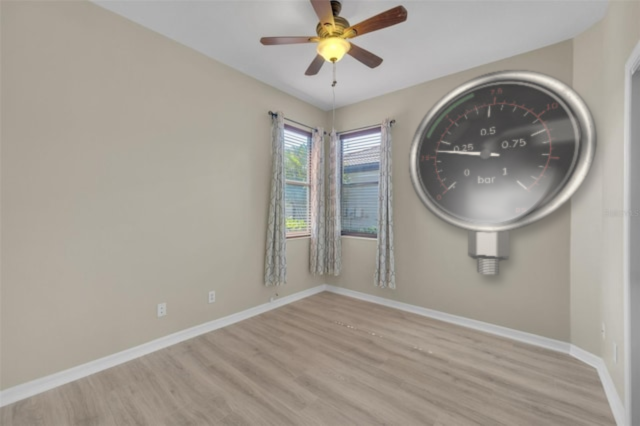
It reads {"value": 0.2, "unit": "bar"}
